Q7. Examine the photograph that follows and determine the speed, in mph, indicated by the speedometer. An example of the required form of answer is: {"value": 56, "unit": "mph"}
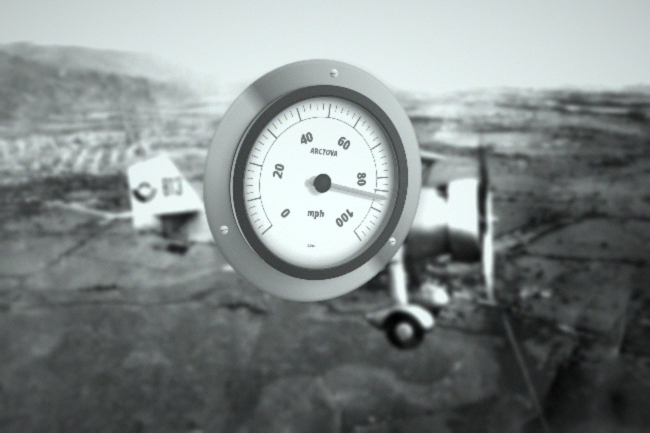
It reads {"value": 86, "unit": "mph"}
